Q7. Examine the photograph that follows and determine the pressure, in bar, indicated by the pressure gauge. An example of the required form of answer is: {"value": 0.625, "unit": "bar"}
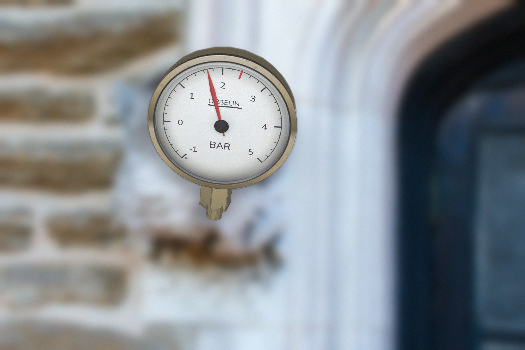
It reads {"value": 1.7, "unit": "bar"}
